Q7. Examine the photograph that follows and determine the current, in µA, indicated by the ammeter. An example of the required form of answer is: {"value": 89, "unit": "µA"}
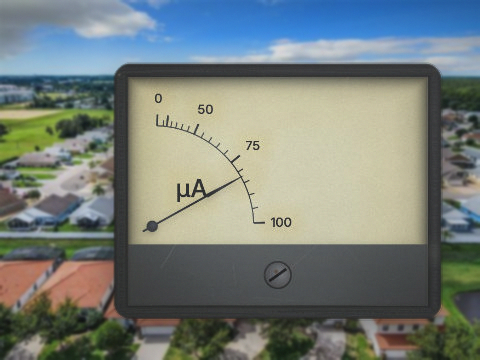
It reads {"value": 82.5, "unit": "µA"}
